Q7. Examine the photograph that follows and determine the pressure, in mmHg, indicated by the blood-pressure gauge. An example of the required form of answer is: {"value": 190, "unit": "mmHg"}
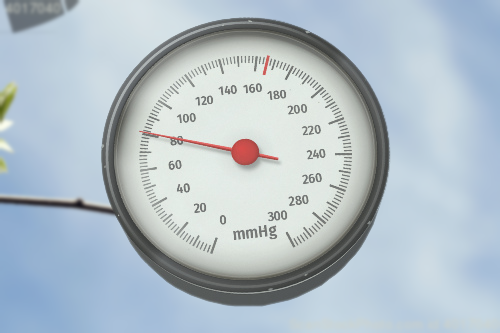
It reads {"value": 80, "unit": "mmHg"}
